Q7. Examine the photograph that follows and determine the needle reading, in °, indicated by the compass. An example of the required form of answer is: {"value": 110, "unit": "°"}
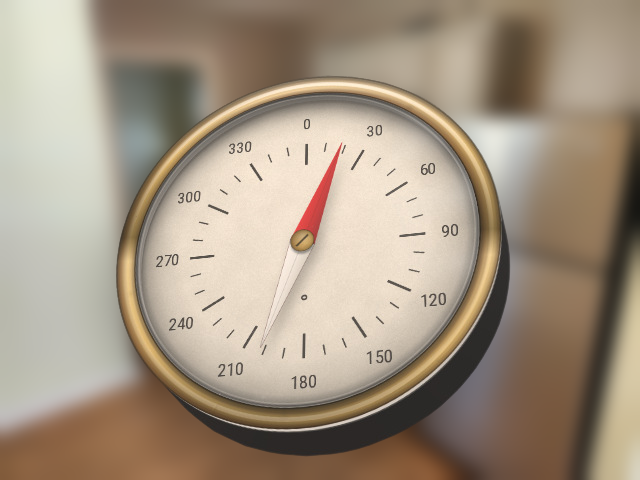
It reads {"value": 20, "unit": "°"}
